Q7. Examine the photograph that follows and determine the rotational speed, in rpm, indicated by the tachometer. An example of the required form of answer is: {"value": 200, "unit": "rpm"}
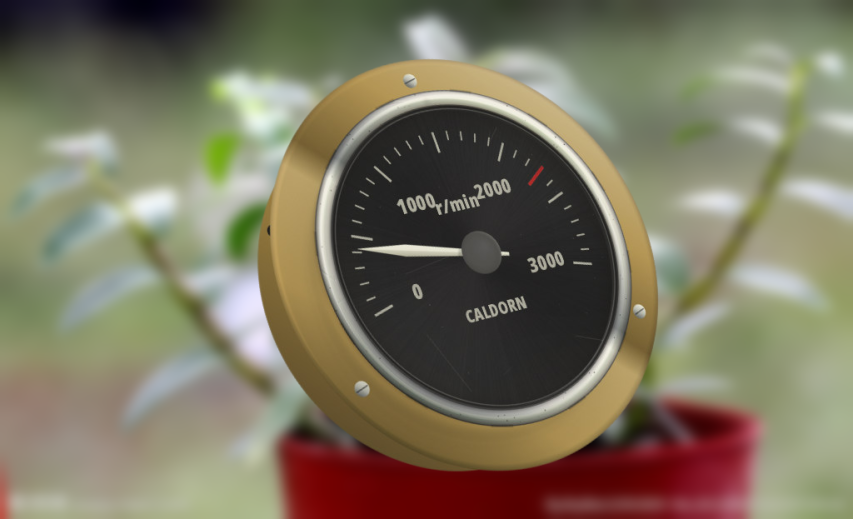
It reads {"value": 400, "unit": "rpm"}
